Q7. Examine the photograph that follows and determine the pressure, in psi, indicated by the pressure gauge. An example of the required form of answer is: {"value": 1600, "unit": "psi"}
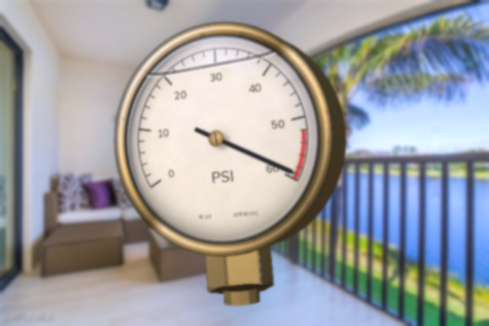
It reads {"value": 59, "unit": "psi"}
